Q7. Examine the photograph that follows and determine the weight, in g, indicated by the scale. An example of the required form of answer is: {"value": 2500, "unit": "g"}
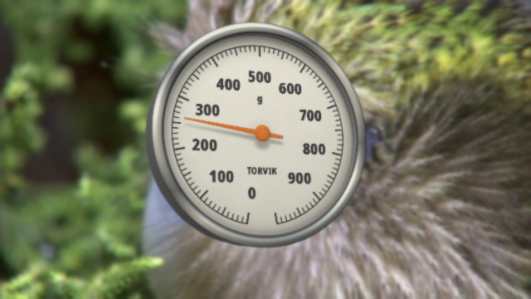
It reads {"value": 260, "unit": "g"}
